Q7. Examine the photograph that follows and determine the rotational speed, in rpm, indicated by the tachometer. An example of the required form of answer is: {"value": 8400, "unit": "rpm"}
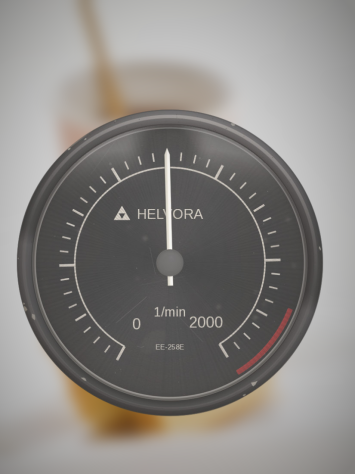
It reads {"value": 1000, "unit": "rpm"}
